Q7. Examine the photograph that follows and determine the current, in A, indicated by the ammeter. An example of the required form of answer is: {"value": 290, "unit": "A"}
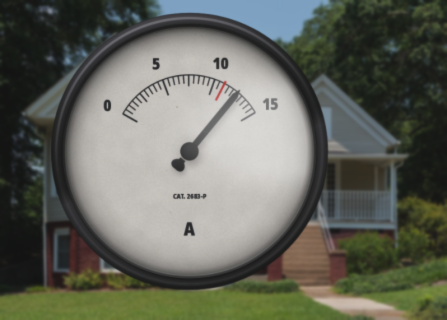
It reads {"value": 12.5, "unit": "A"}
